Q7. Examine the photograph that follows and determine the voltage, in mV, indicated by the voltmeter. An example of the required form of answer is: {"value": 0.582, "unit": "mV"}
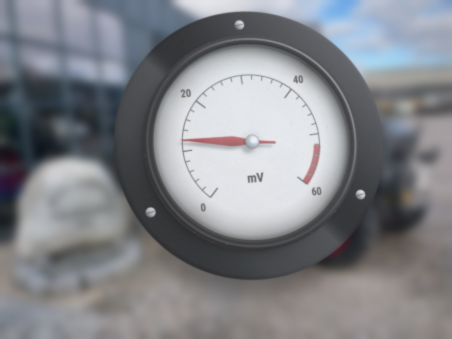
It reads {"value": 12, "unit": "mV"}
